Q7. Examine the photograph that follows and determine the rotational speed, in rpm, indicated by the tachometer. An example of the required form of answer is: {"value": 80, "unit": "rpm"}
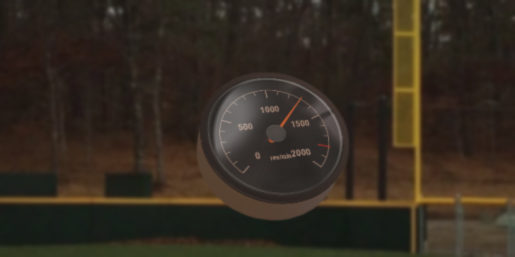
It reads {"value": 1300, "unit": "rpm"}
